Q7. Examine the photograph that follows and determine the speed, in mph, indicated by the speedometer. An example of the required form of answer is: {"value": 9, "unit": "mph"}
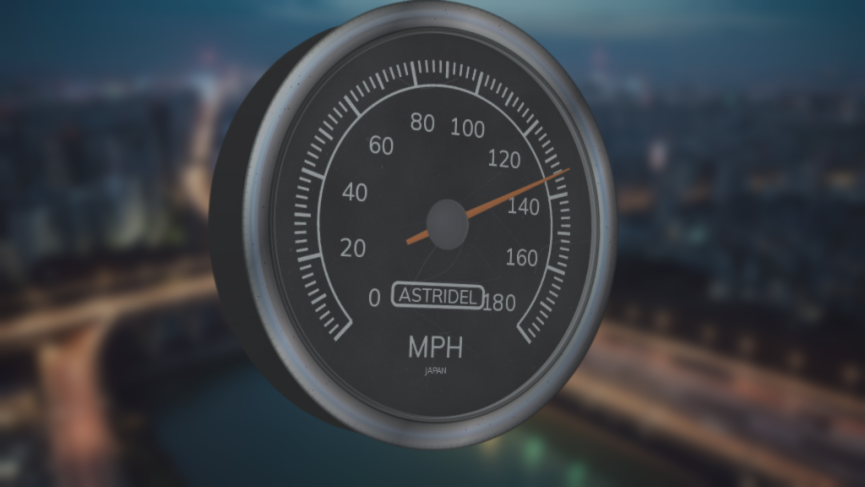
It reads {"value": 134, "unit": "mph"}
